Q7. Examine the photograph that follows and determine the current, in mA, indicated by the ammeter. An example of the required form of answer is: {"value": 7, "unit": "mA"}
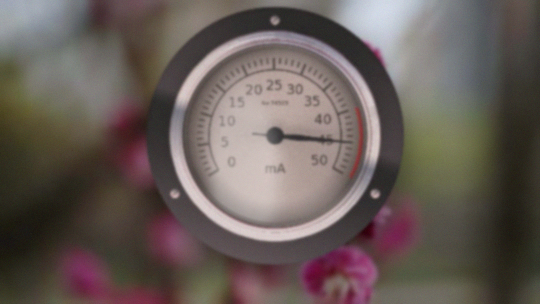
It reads {"value": 45, "unit": "mA"}
